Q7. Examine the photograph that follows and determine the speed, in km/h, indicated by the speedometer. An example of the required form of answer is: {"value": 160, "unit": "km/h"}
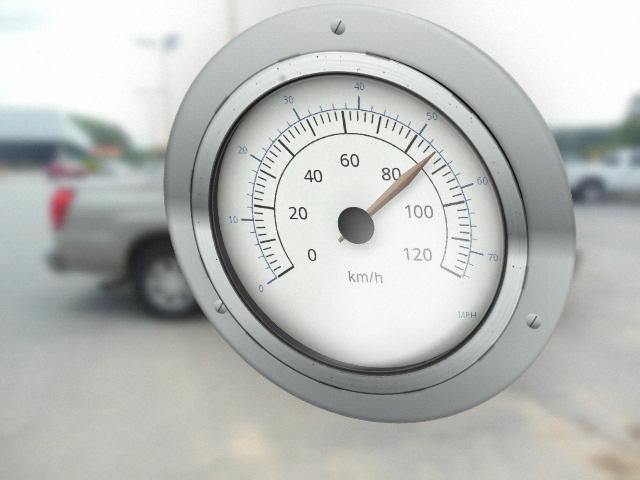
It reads {"value": 86, "unit": "km/h"}
